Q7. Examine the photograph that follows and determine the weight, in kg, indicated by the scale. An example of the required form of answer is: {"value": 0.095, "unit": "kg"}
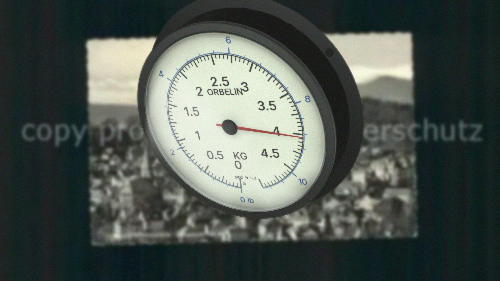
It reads {"value": 4, "unit": "kg"}
